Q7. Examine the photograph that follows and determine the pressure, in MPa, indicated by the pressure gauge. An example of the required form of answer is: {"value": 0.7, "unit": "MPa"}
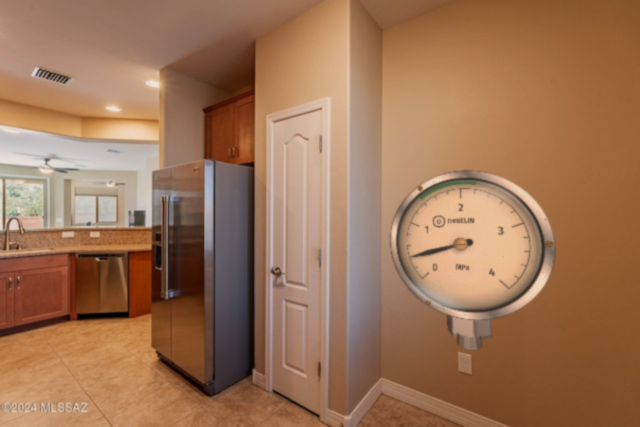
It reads {"value": 0.4, "unit": "MPa"}
